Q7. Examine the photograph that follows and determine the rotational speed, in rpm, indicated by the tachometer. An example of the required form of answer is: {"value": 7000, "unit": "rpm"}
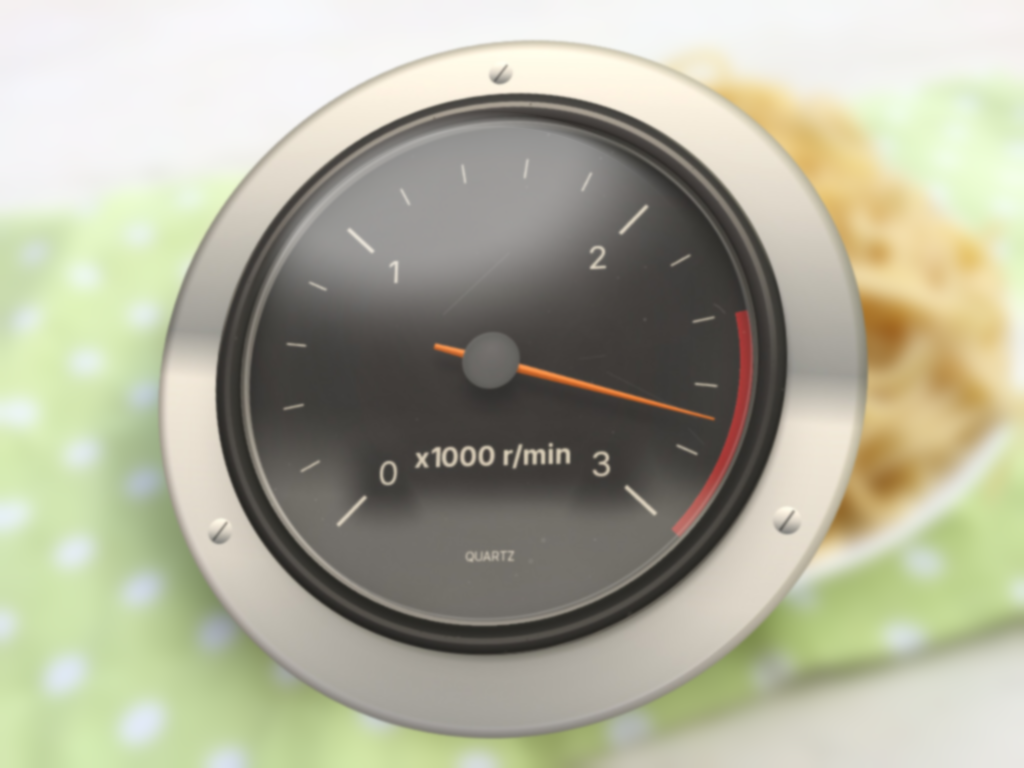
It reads {"value": 2700, "unit": "rpm"}
